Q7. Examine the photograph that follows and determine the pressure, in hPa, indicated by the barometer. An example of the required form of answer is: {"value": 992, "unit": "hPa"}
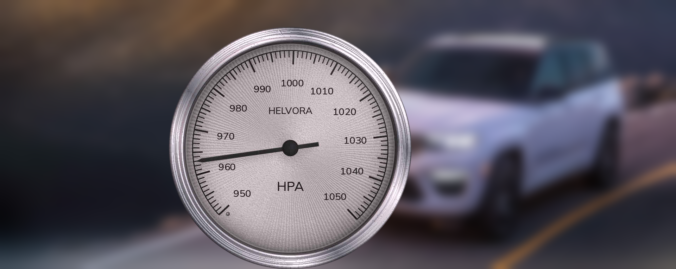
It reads {"value": 963, "unit": "hPa"}
